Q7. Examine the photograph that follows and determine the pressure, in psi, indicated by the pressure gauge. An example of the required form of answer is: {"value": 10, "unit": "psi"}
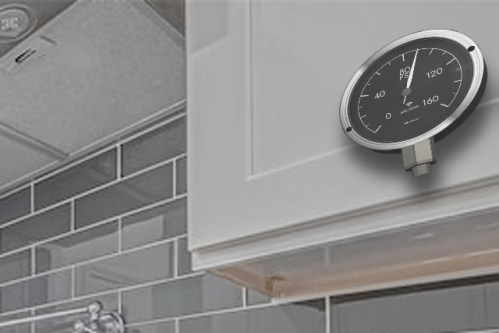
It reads {"value": 90, "unit": "psi"}
